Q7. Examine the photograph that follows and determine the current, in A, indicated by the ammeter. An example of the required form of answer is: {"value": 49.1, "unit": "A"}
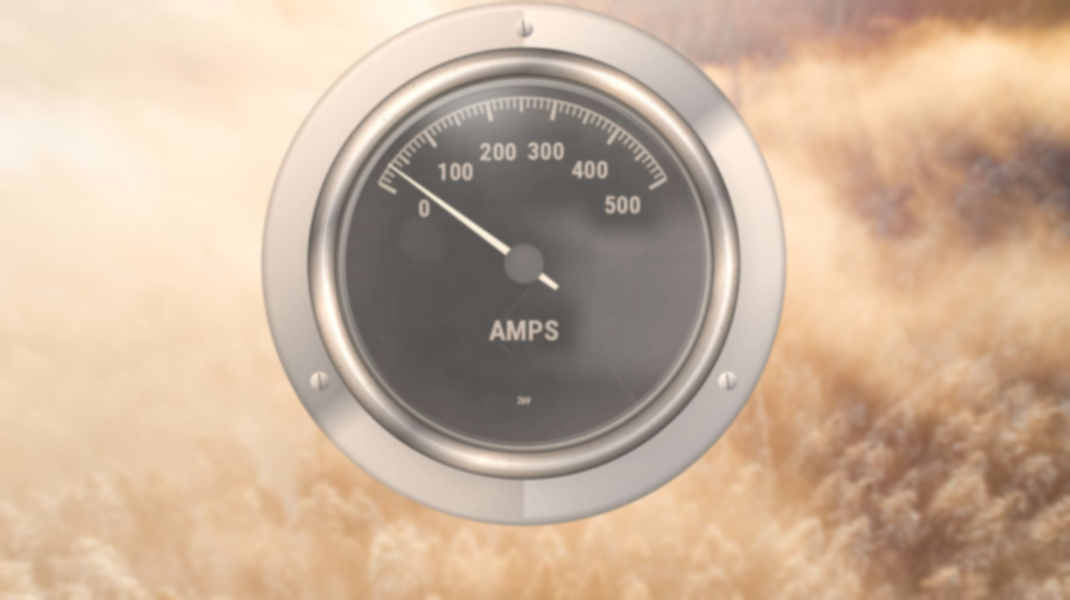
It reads {"value": 30, "unit": "A"}
